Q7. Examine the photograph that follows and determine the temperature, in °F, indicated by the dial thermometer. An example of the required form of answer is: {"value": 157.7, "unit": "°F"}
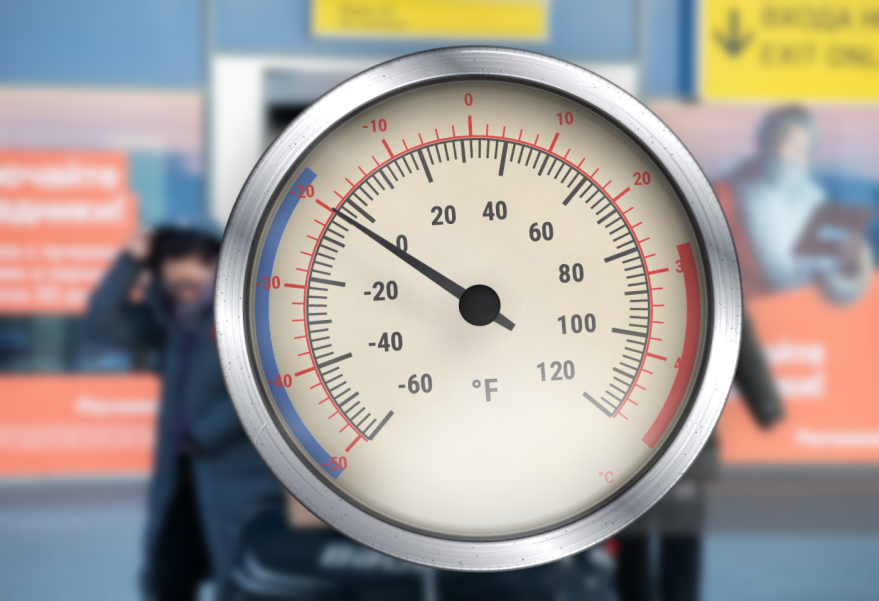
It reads {"value": -4, "unit": "°F"}
